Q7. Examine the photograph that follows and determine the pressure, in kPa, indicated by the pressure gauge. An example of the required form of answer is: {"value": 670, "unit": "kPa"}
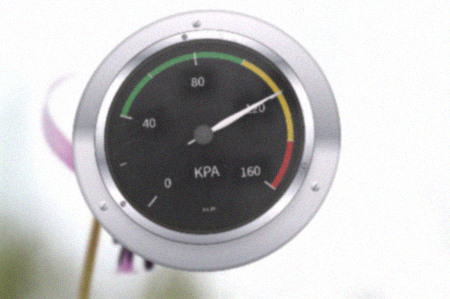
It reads {"value": 120, "unit": "kPa"}
